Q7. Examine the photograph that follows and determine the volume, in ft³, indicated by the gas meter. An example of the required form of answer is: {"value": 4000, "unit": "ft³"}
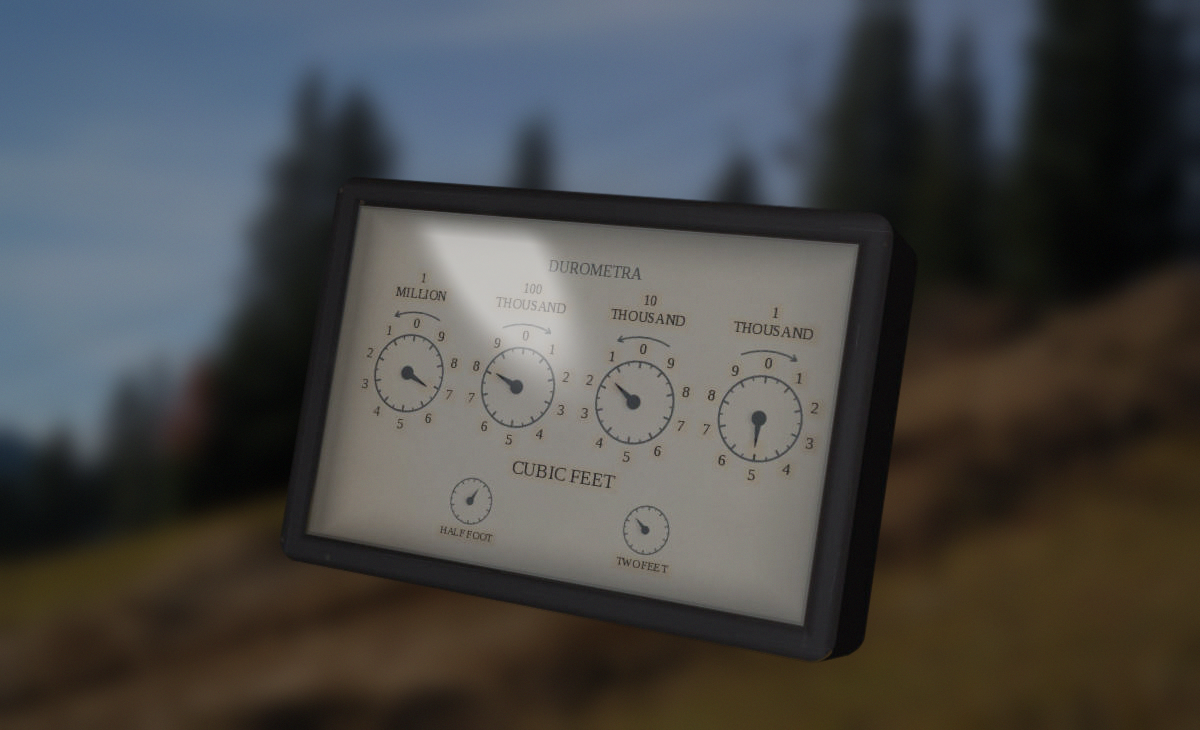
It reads {"value": 681500, "unit": "ft³"}
